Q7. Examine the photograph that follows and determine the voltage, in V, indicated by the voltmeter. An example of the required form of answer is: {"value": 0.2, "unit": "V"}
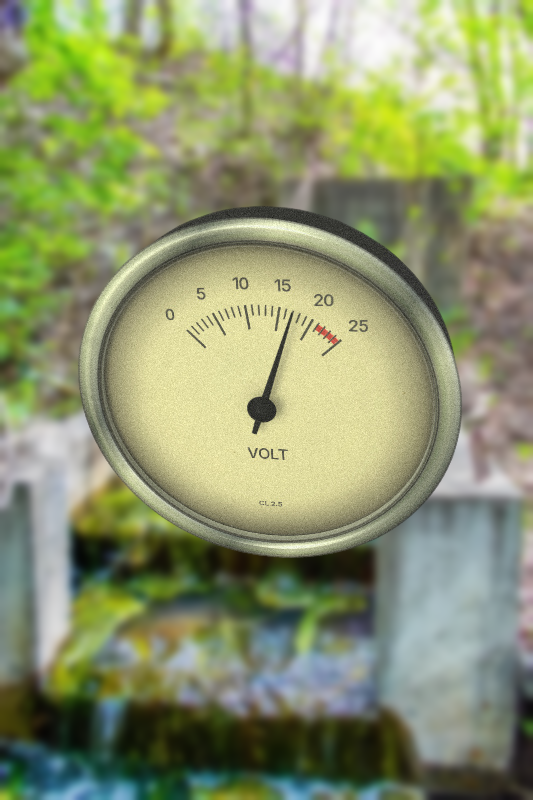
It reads {"value": 17, "unit": "V"}
